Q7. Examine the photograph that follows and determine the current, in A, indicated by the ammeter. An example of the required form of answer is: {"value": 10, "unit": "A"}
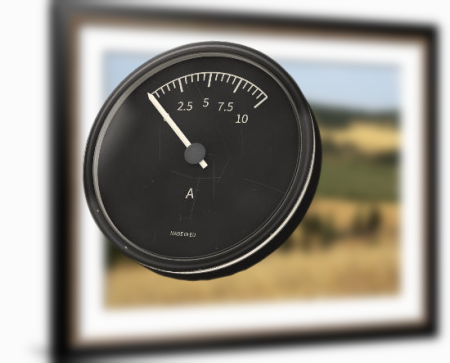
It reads {"value": 0, "unit": "A"}
